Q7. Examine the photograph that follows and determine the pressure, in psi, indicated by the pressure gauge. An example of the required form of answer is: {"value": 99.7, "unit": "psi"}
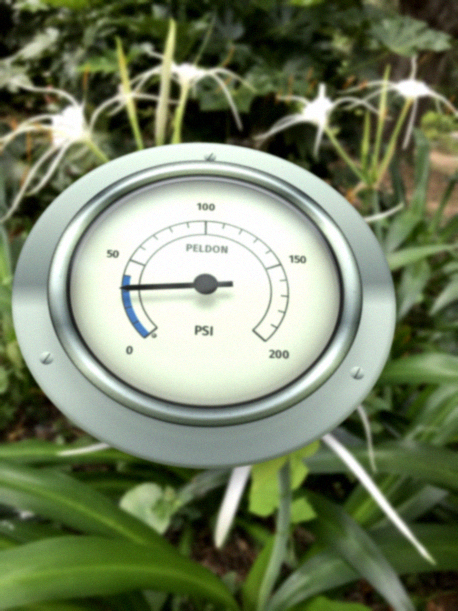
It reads {"value": 30, "unit": "psi"}
